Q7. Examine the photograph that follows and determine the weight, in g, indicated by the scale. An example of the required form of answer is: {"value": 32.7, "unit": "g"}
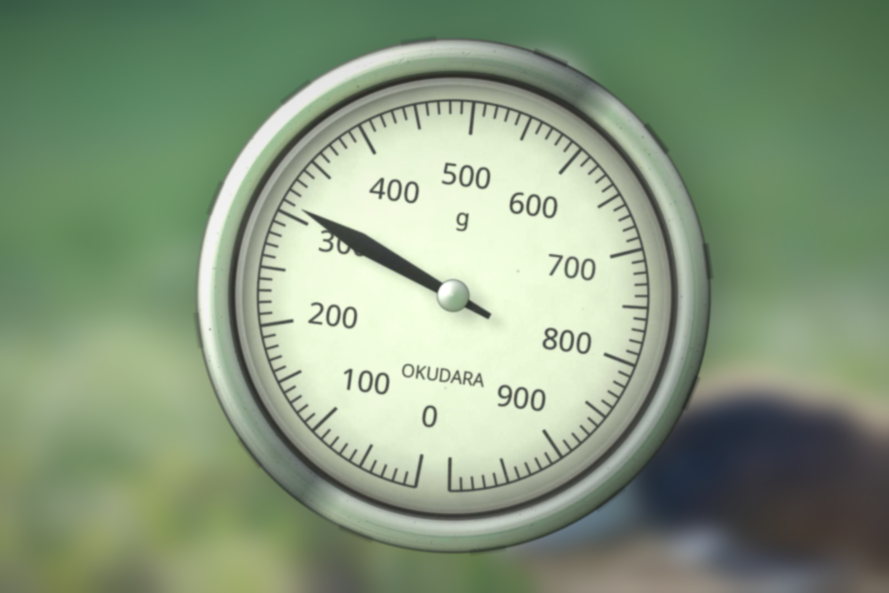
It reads {"value": 310, "unit": "g"}
